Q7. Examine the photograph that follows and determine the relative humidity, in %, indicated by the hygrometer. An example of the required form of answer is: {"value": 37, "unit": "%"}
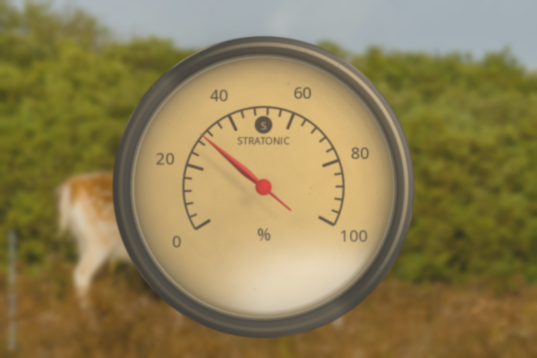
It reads {"value": 30, "unit": "%"}
